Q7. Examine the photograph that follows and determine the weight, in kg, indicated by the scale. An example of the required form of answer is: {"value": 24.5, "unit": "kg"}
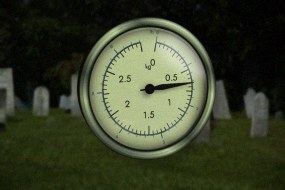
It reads {"value": 0.65, "unit": "kg"}
